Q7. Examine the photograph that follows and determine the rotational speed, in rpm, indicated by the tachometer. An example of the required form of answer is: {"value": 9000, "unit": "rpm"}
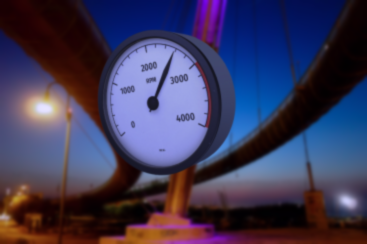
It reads {"value": 2600, "unit": "rpm"}
